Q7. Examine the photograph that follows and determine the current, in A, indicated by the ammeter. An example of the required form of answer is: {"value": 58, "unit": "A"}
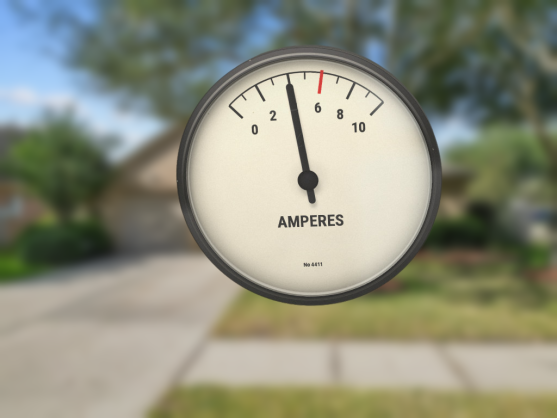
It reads {"value": 4, "unit": "A"}
